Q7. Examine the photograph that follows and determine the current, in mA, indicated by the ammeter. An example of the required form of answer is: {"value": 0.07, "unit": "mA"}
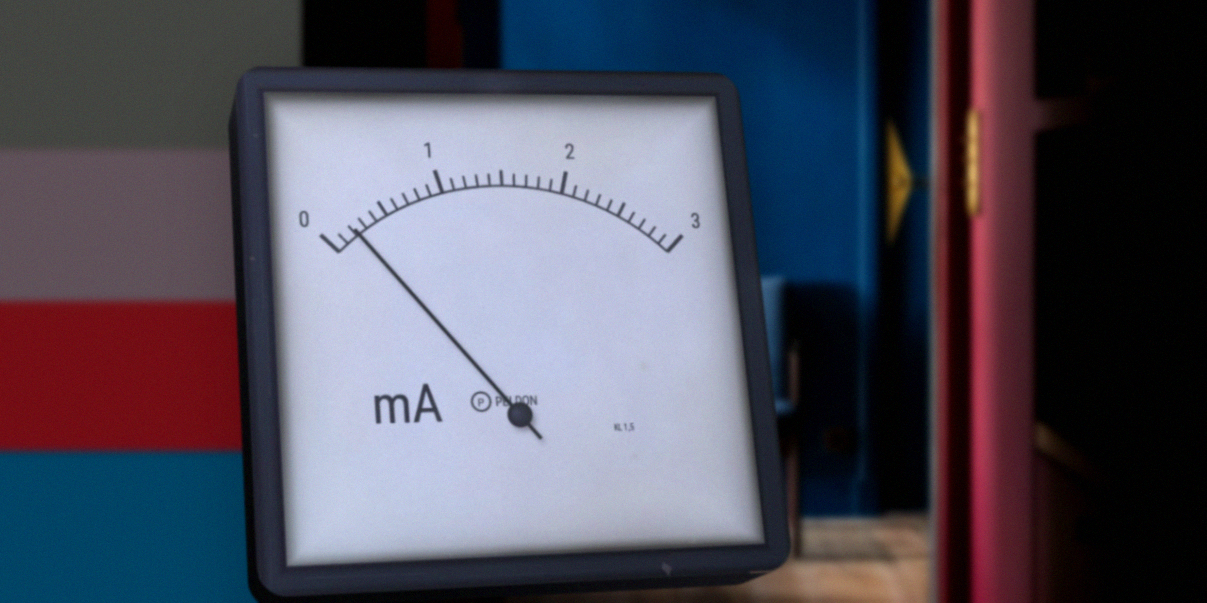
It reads {"value": 0.2, "unit": "mA"}
